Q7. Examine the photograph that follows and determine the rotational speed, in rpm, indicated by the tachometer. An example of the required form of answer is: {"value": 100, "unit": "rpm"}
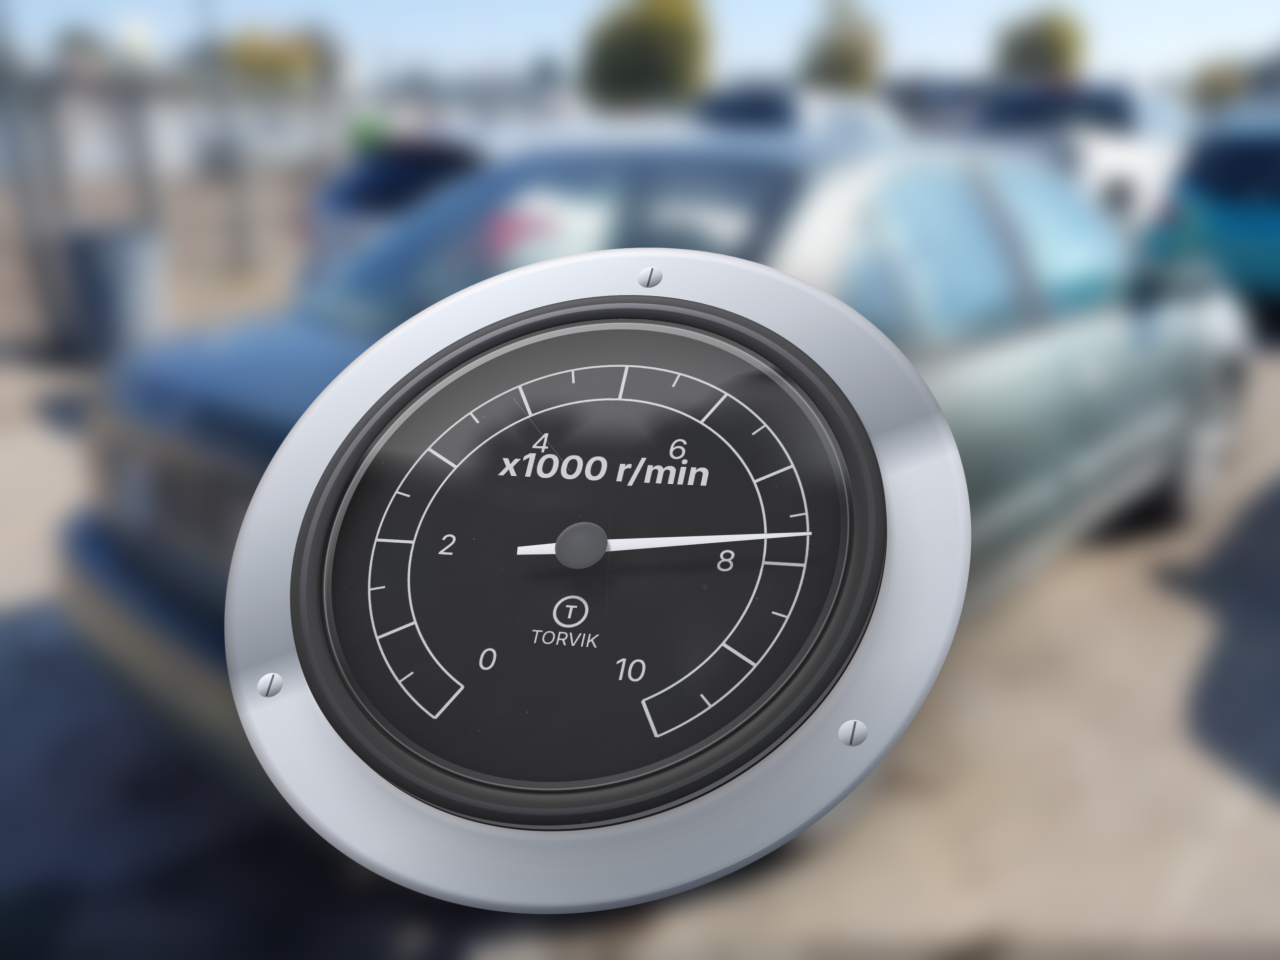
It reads {"value": 7750, "unit": "rpm"}
